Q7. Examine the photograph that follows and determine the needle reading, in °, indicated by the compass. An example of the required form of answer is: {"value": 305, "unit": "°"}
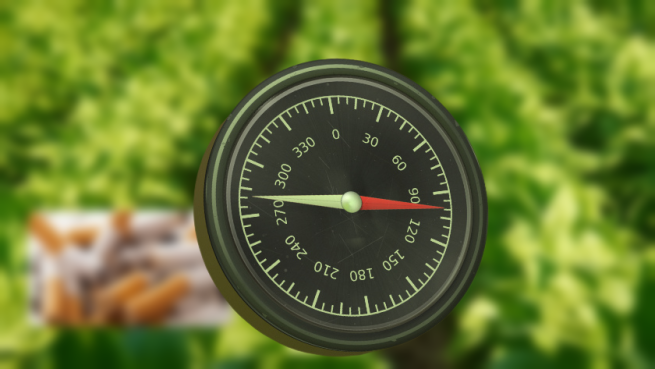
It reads {"value": 100, "unit": "°"}
